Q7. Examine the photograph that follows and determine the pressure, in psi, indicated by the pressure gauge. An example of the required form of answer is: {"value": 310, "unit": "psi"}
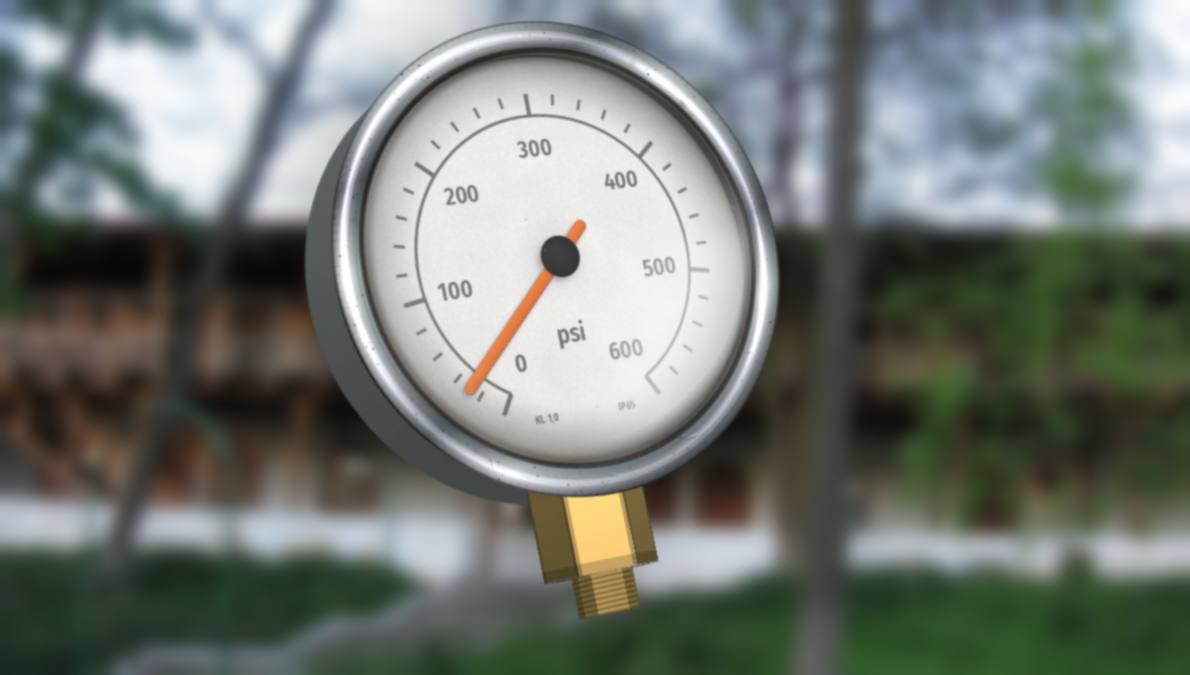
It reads {"value": 30, "unit": "psi"}
